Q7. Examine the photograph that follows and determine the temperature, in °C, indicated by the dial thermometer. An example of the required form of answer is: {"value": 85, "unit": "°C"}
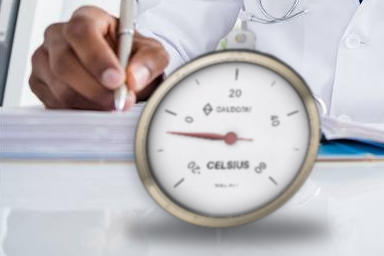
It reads {"value": -5, "unit": "°C"}
